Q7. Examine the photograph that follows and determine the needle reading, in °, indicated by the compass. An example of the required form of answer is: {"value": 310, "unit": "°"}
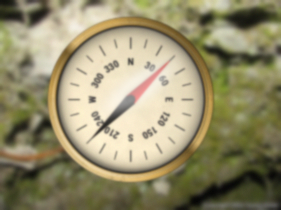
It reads {"value": 45, "unit": "°"}
